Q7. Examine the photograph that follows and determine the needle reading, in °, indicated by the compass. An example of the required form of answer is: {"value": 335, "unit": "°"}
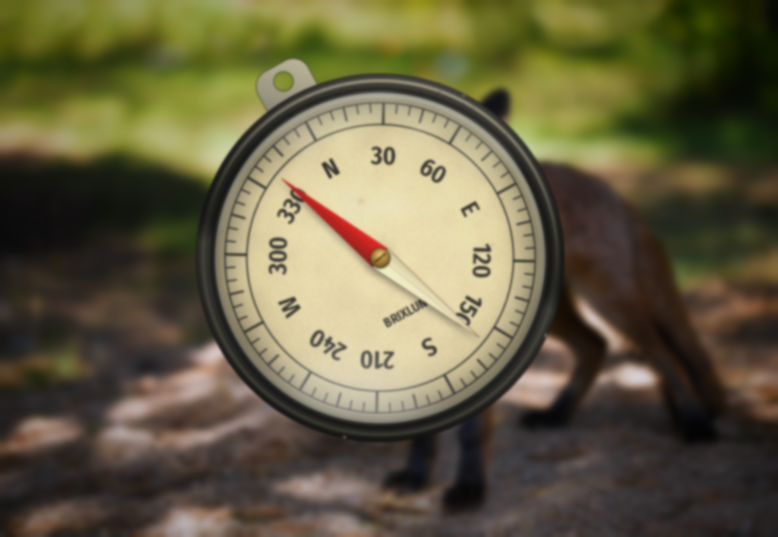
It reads {"value": 337.5, "unit": "°"}
